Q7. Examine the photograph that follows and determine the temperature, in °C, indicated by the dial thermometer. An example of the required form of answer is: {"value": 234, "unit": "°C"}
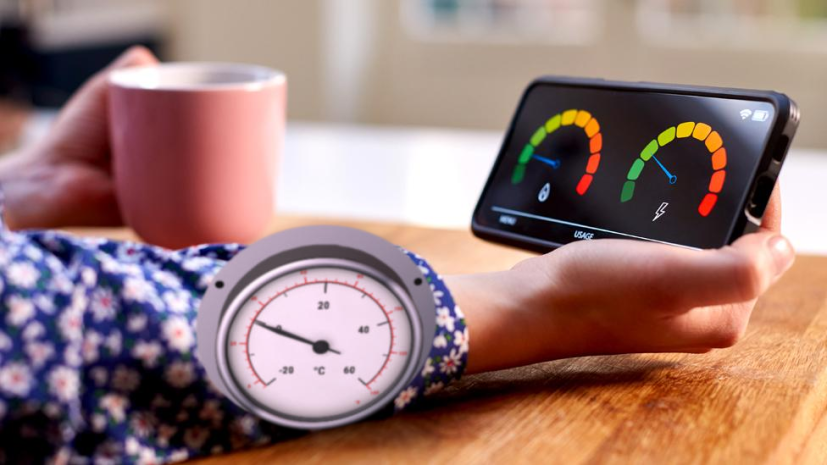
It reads {"value": 0, "unit": "°C"}
